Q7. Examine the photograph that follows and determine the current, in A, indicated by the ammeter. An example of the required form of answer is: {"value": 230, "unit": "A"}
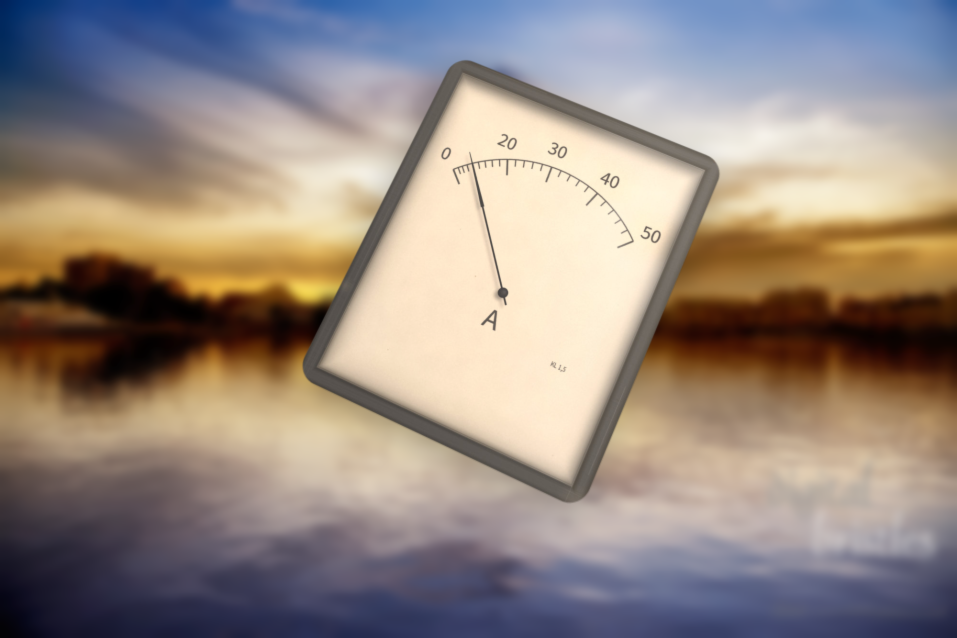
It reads {"value": 10, "unit": "A"}
